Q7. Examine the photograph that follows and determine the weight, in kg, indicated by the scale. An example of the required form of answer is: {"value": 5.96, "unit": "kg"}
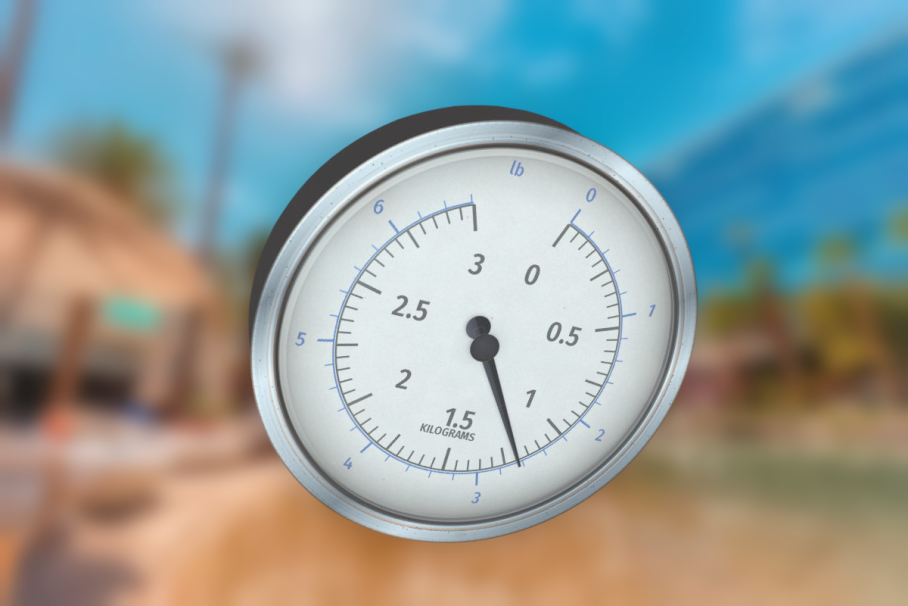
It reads {"value": 1.2, "unit": "kg"}
